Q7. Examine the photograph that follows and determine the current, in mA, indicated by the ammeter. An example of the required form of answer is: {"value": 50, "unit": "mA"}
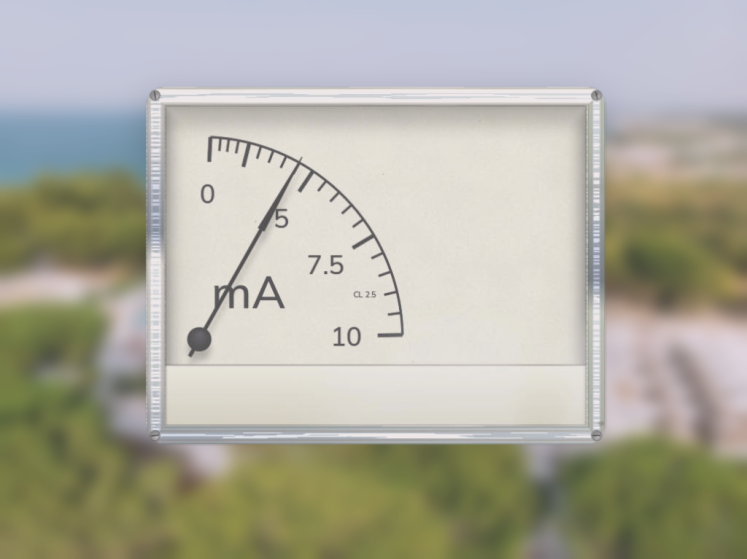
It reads {"value": 4.5, "unit": "mA"}
